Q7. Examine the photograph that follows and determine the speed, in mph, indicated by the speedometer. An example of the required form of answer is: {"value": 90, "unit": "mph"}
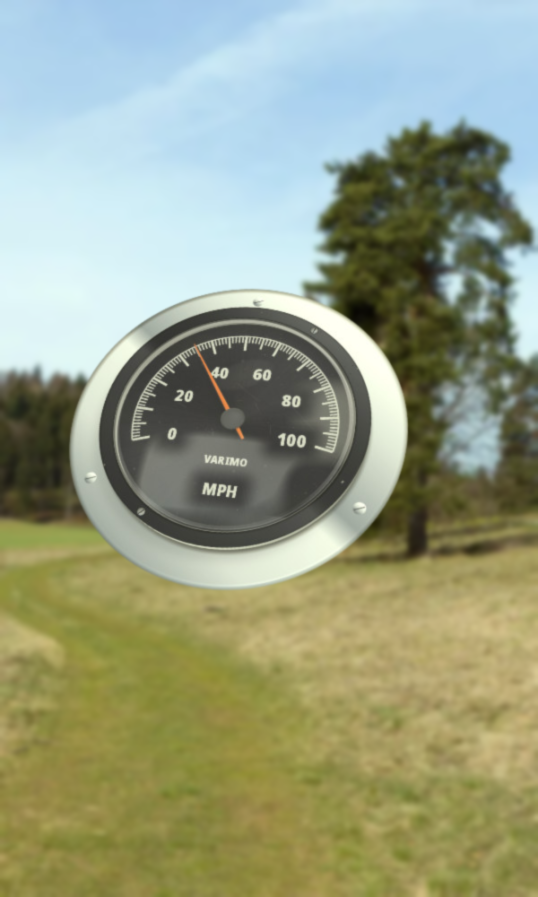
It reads {"value": 35, "unit": "mph"}
